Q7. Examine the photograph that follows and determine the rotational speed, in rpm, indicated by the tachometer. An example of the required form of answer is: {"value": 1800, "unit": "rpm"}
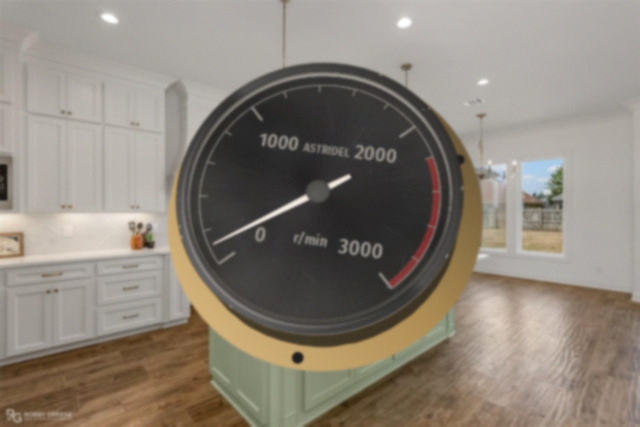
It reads {"value": 100, "unit": "rpm"}
